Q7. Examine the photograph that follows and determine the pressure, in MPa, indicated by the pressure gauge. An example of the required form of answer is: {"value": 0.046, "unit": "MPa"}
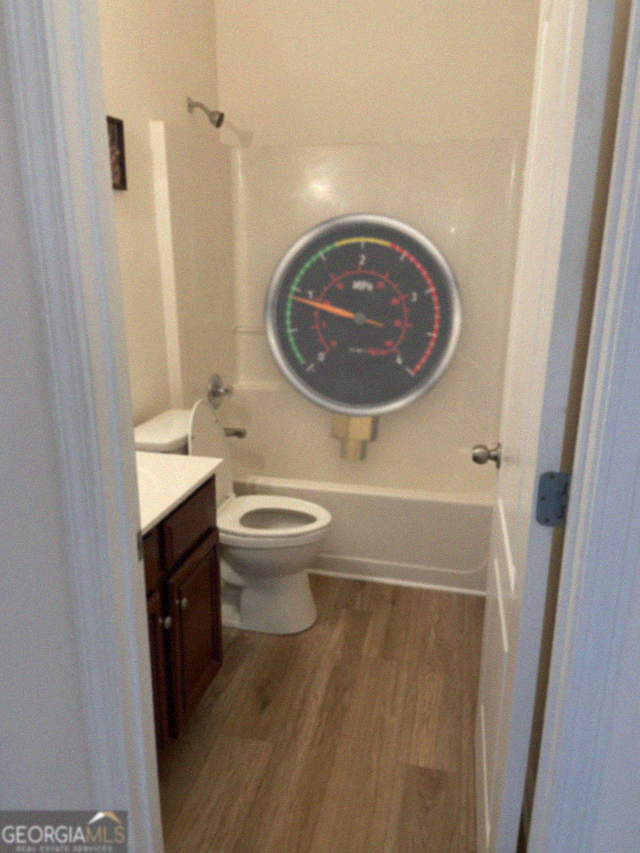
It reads {"value": 0.9, "unit": "MPa"}
